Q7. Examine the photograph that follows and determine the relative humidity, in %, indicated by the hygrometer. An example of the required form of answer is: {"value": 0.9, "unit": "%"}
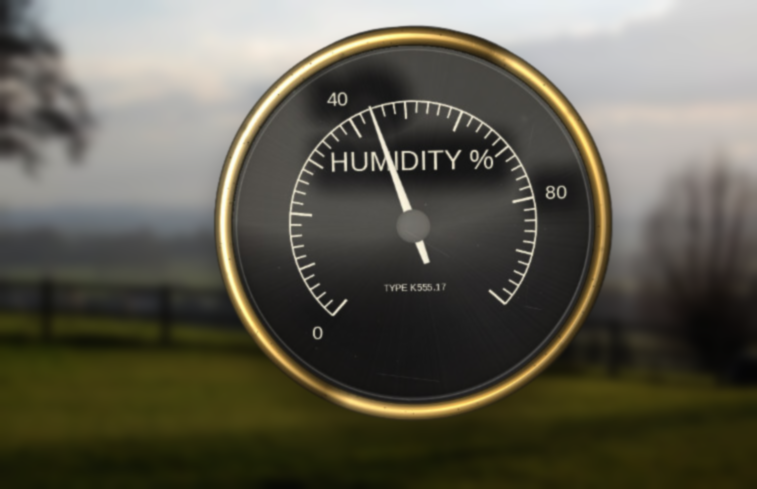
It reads {"value": 44, "unit": "%"}
